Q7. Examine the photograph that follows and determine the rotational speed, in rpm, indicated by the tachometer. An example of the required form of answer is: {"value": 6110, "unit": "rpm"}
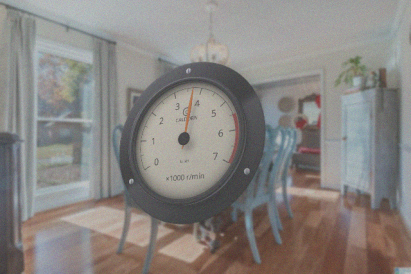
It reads {"value": 3750, "unit": "rpm"}
